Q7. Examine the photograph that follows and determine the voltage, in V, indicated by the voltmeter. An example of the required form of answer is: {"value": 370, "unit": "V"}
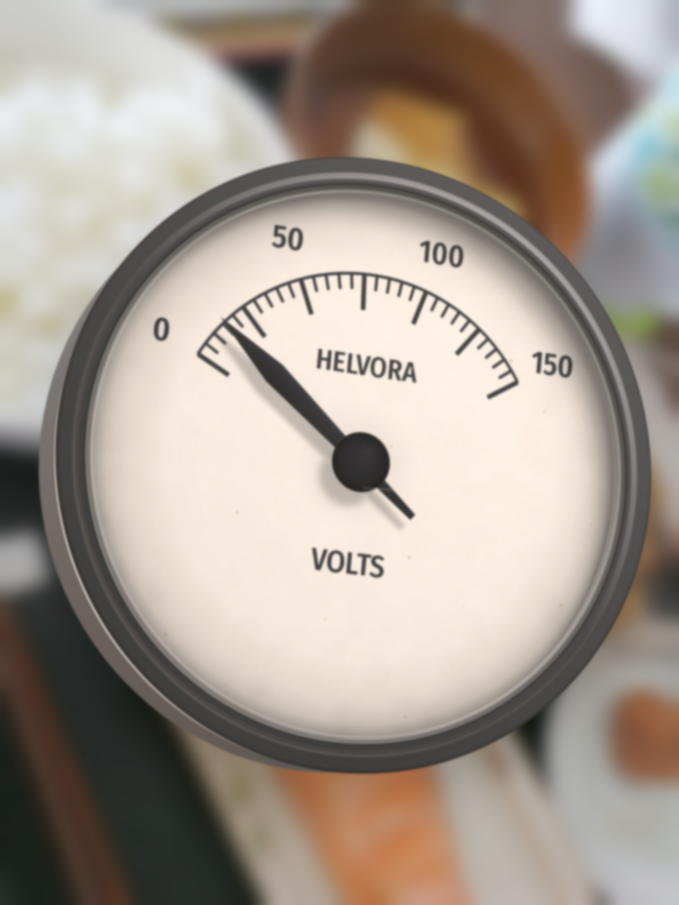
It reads {"value": 15, "unit": "V"}
